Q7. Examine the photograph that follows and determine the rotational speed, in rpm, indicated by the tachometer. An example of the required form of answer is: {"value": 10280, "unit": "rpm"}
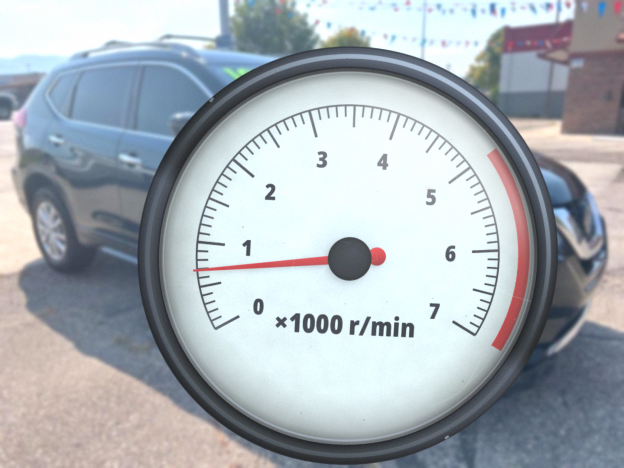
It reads {"value": 700, "unit": "rpm"}
